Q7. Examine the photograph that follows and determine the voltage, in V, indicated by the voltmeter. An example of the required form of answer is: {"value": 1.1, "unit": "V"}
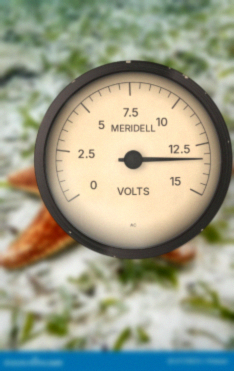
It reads {"value": 13.25, "unit": "V"}
